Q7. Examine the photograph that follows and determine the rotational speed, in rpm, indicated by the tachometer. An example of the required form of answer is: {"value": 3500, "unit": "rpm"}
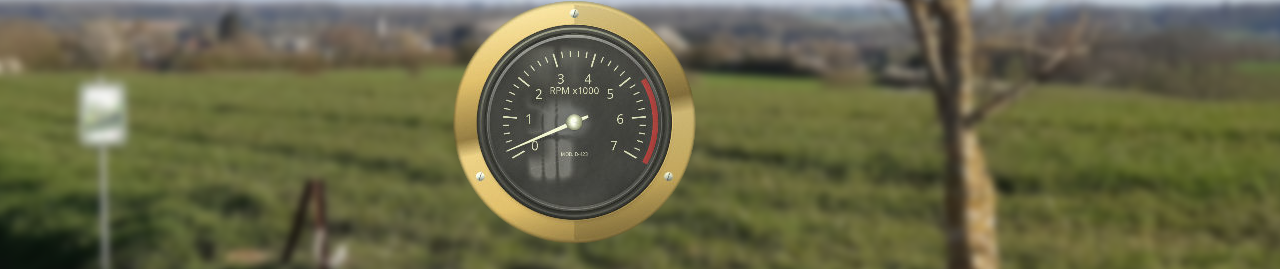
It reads {"value": 200, "unit": "rpm"}
